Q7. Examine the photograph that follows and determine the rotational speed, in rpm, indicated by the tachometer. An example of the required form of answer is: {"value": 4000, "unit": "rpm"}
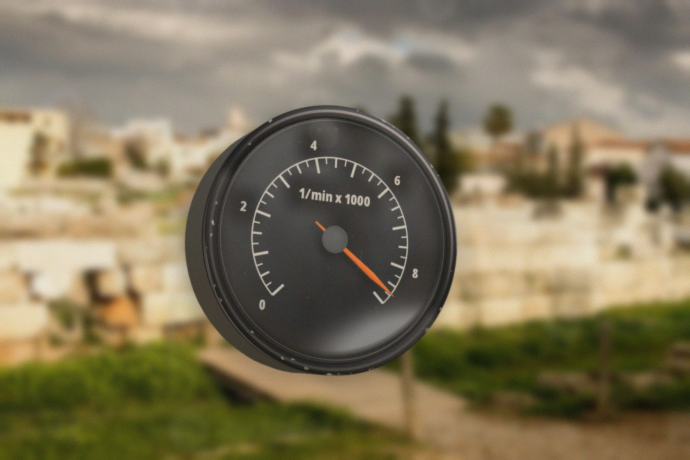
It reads {"value": 8750, "unit": "rpm"}
